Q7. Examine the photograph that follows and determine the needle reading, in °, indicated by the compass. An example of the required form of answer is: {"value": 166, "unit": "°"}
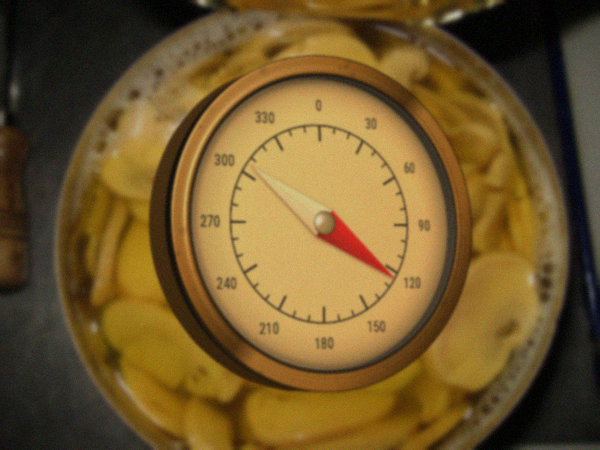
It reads {"value": 125, "unit": "°"}
